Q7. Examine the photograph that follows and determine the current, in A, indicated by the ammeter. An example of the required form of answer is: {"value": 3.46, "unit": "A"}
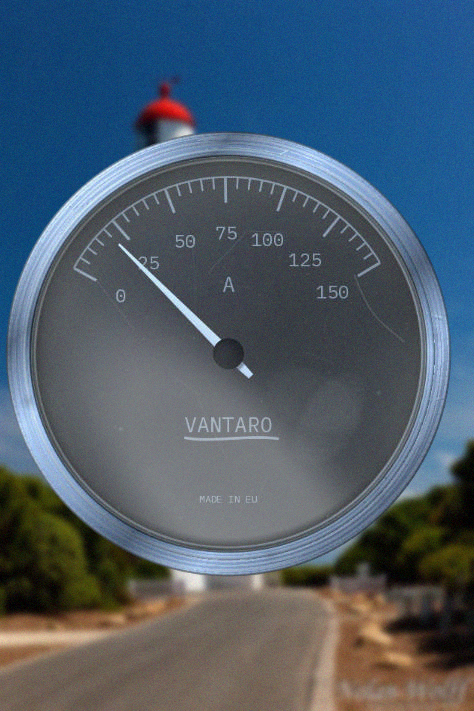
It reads {"value": 20, "unit": "A"}
